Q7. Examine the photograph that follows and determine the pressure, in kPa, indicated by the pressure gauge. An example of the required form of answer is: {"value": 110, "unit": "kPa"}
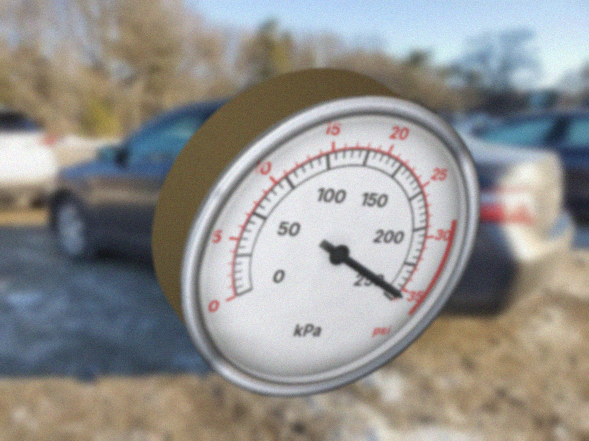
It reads {"value": 245, "unit": "kPa"}
